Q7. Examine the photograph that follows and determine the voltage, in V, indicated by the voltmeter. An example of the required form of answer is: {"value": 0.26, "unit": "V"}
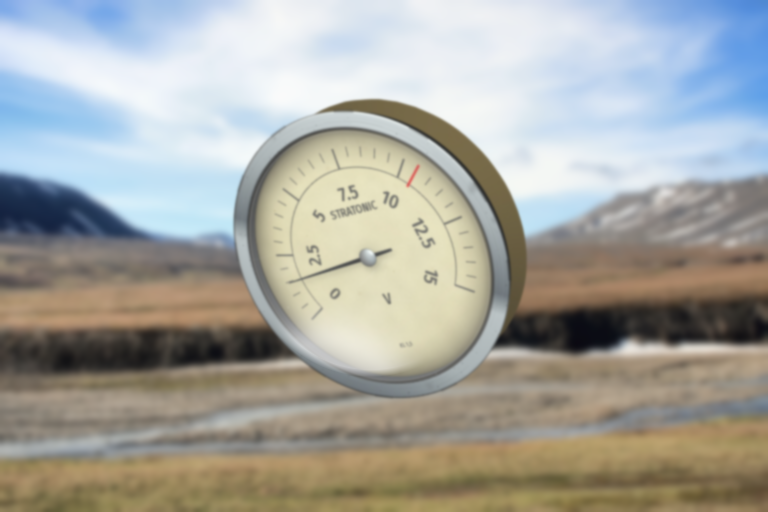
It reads {"value": 1.5, "unit": "V"}
